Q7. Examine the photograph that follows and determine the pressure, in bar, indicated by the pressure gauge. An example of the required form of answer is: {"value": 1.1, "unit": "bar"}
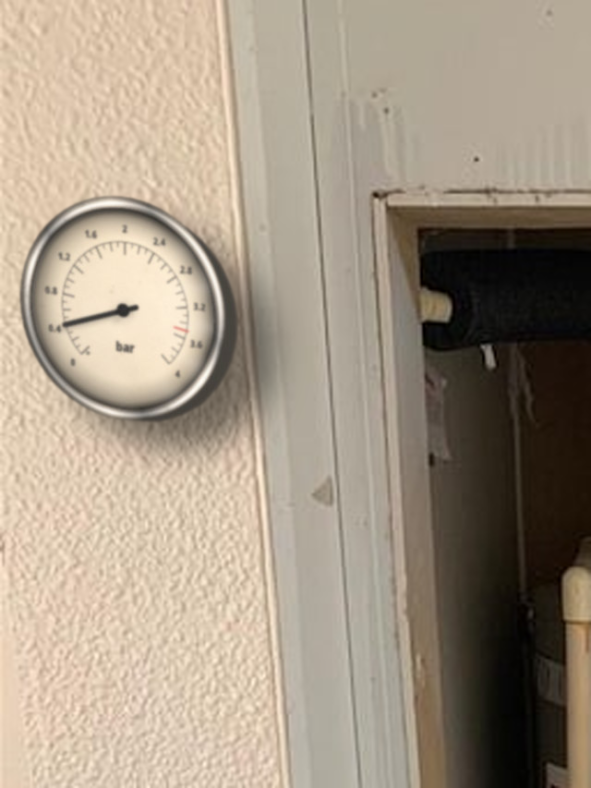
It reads {"value": 0.4, "unit": "bar"}
